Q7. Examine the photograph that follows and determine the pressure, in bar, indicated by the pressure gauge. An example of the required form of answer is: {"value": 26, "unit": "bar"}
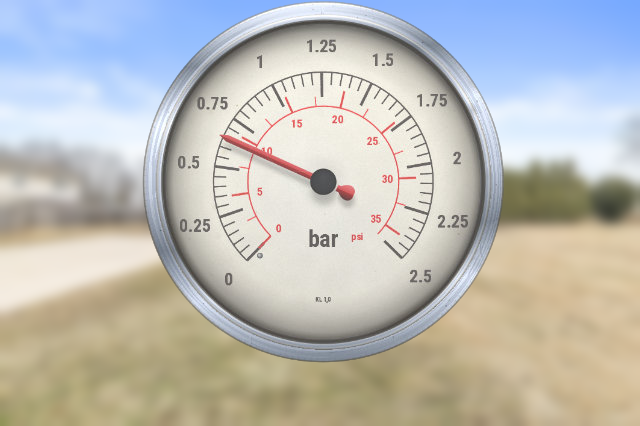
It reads {"value": 0.65, "unit": "bar"}
